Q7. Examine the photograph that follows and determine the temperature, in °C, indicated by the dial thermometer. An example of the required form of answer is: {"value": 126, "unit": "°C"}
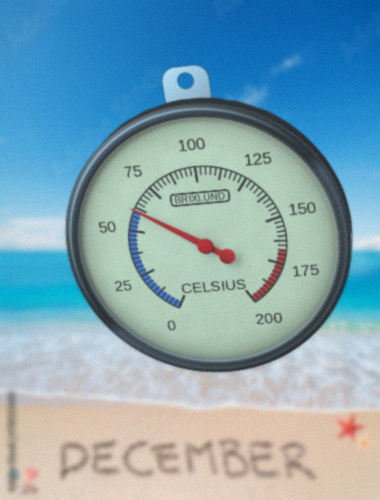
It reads {"value": 62.5, "unit": "°C"}
